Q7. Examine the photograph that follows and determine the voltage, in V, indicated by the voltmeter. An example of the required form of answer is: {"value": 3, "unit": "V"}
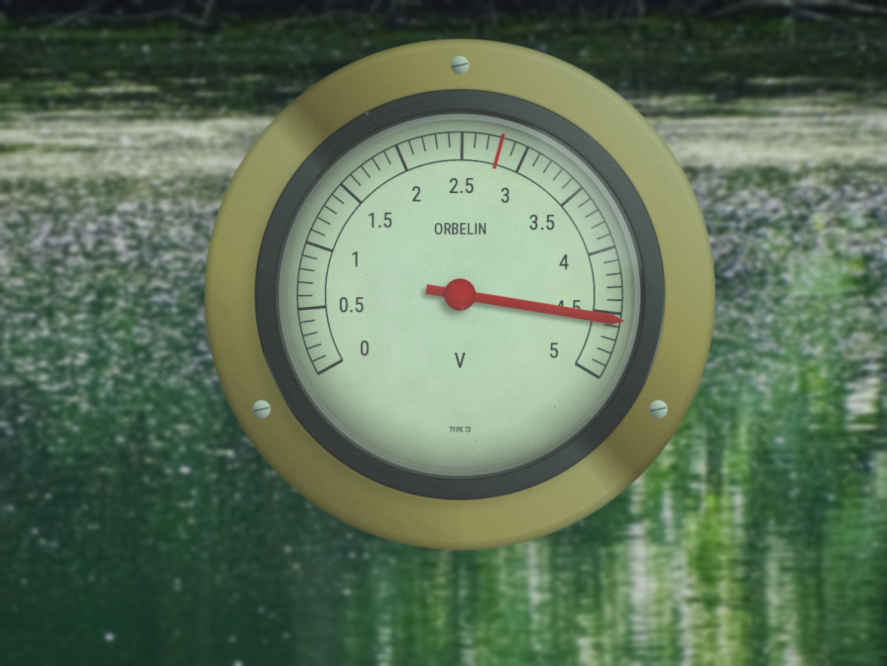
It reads {"value": 4.55, "unit": "V"}
